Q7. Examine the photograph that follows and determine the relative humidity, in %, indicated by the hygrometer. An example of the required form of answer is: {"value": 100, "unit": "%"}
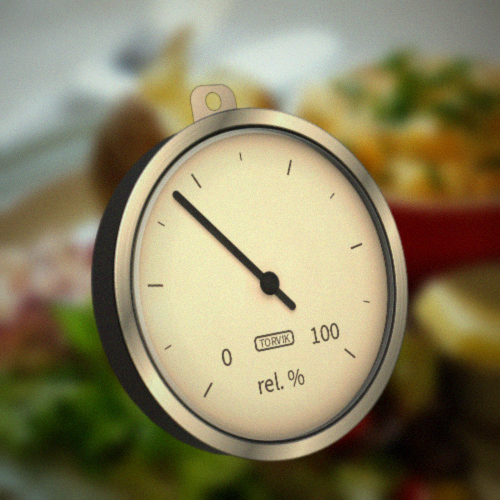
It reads {"value": 35, "unit": "%"}
